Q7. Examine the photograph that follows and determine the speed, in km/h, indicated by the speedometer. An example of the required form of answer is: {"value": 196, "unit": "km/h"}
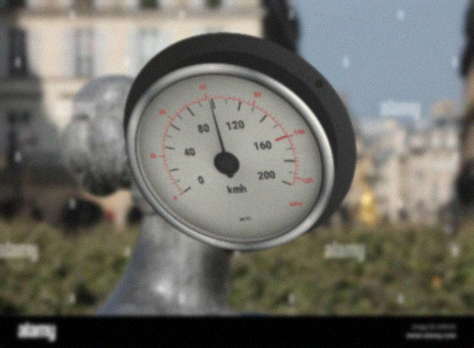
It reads {"value": 100, "unit": "km/h"}
